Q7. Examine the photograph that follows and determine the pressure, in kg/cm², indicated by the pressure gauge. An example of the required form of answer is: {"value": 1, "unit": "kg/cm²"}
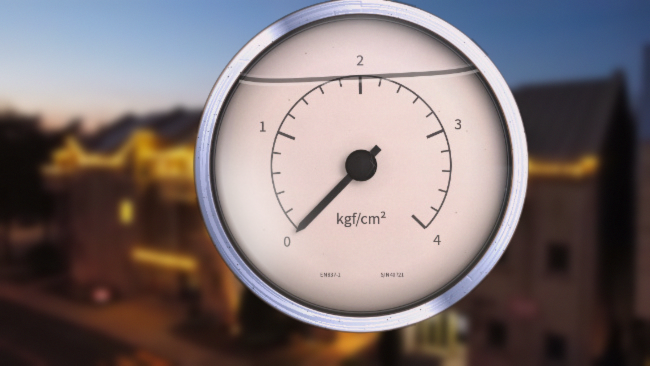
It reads {"value": 0, "unit": "kg/cm²"}
